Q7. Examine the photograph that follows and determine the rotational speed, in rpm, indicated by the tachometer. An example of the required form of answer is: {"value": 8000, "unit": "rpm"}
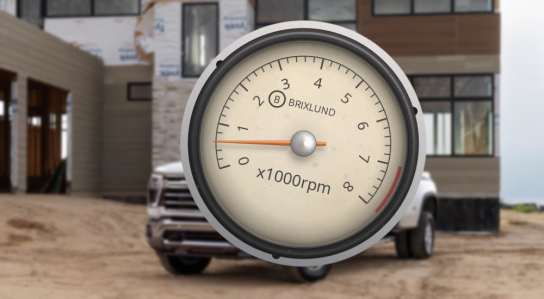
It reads {"value": 600, "unit": "rpm"}
